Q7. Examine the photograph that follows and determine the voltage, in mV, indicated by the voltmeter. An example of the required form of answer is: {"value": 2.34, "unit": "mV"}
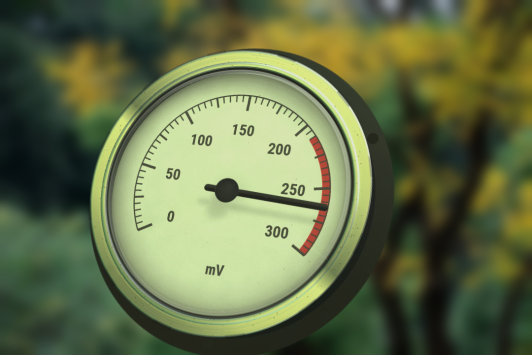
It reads {"value": 265, "unit": "mV"}
